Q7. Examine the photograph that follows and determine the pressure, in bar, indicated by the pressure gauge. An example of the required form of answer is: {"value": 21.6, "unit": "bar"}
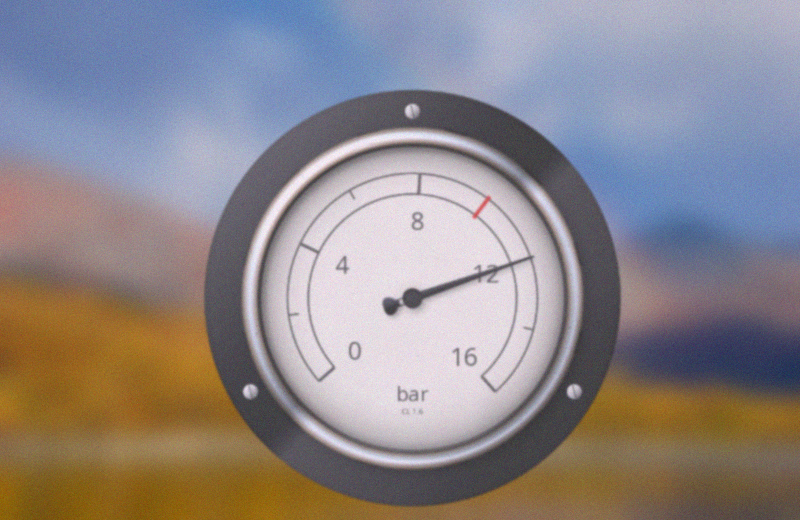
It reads {"value": 12, "unit": "bar"}
